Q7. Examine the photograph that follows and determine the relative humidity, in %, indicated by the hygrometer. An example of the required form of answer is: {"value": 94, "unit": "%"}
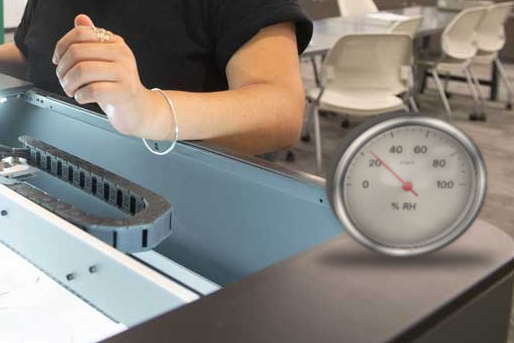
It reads {"value": 24, "unit": "%"}
